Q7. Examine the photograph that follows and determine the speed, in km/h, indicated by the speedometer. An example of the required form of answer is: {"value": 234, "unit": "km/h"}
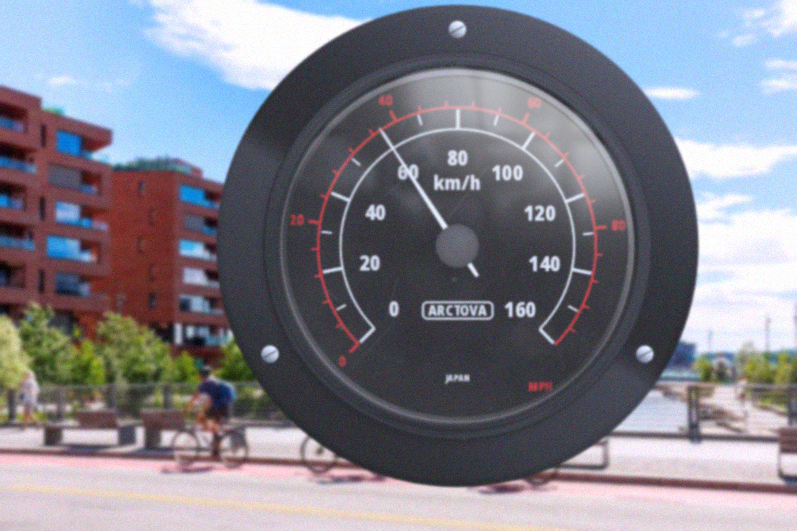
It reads {"value": 60, "unit": "km/h"}
